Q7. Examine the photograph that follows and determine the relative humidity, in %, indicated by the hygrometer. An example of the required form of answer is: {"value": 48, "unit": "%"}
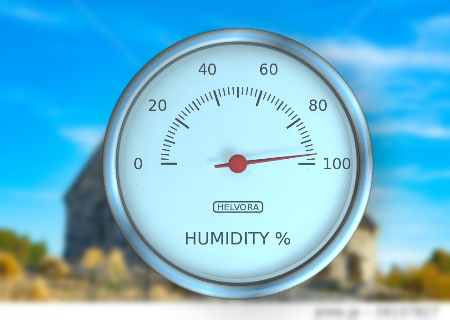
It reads {"value": 96, "unit": "%"}
